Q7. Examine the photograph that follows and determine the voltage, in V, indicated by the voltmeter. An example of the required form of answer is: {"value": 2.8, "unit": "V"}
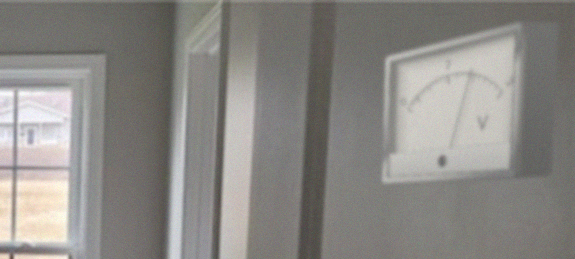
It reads {"value": 2.5, "unit": "V"}
